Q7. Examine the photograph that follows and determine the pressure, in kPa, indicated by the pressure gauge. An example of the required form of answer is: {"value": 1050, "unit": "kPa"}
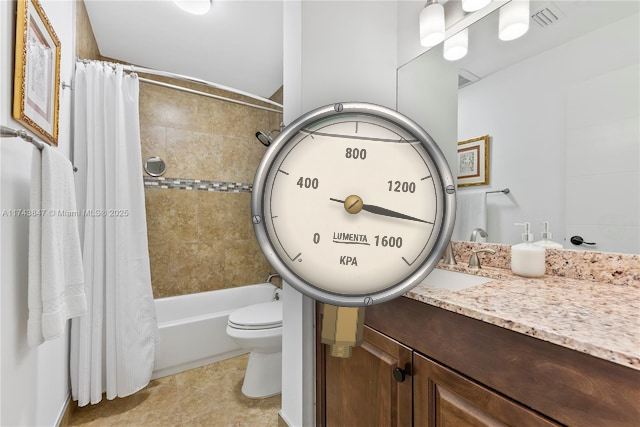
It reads {"value": 1400, "unit": "kPa"}
